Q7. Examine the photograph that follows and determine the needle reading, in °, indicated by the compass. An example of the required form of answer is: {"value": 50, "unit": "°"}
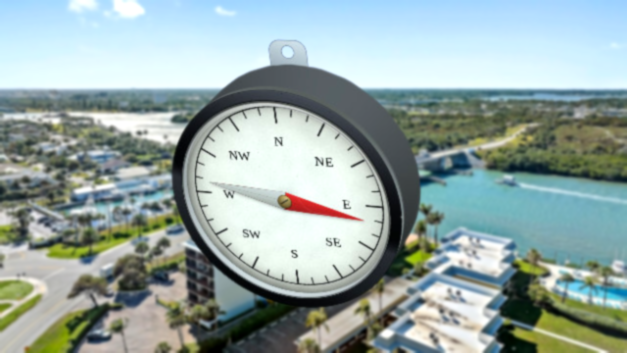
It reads {"value": 100, "unit": "°"}
